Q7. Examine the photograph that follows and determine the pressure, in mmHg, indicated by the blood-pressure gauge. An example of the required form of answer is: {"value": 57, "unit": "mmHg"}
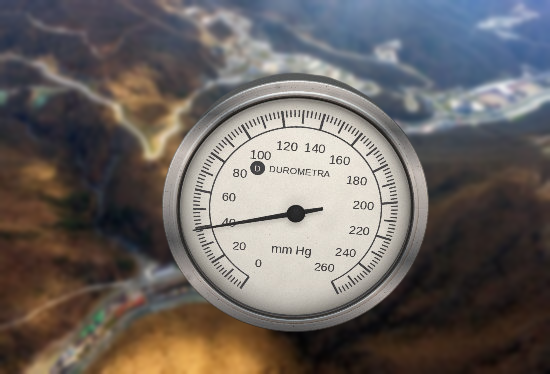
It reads {"value": 40, "unit": "mmHg"}
